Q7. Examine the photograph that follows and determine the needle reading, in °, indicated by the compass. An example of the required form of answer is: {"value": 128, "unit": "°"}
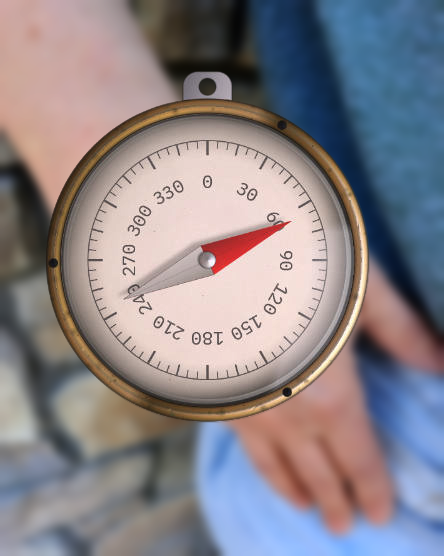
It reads {"value": 65, "unit": "°"}
